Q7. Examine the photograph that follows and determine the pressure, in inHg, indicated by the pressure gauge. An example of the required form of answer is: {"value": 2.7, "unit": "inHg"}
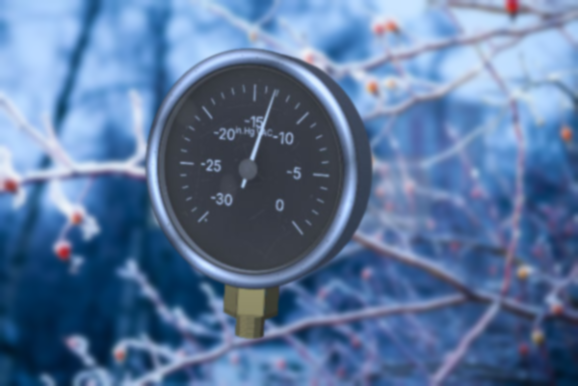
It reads {"value": -13, "unit": "inHg"}
